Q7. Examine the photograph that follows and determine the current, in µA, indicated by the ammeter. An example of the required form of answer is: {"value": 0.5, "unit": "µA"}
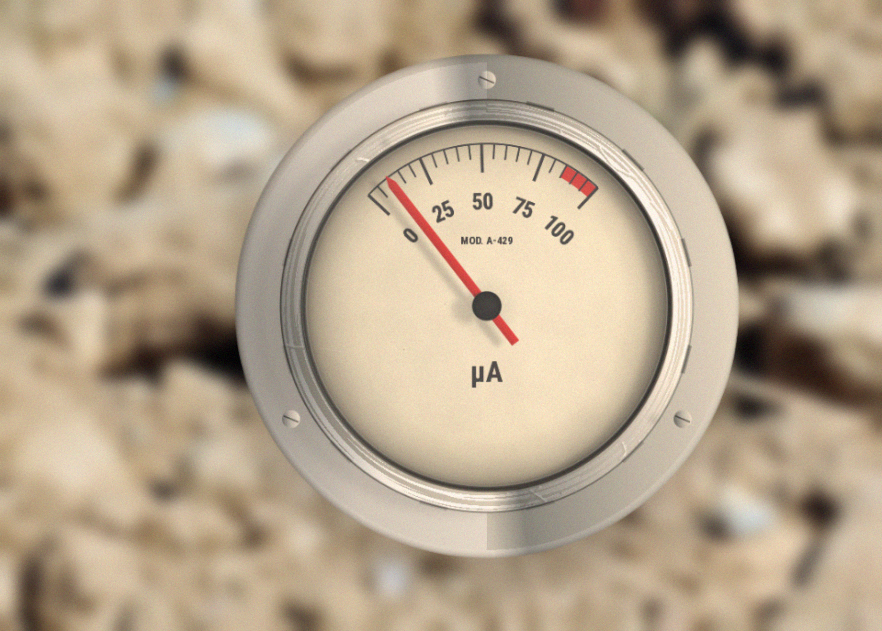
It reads {"value": 10, "unit": "µA"}
